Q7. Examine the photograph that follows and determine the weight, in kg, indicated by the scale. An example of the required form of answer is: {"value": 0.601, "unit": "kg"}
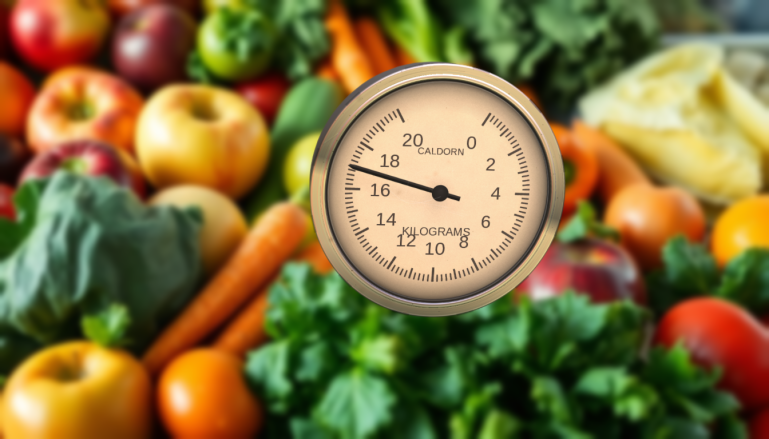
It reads {"value": 17, "unit": "kg"}
